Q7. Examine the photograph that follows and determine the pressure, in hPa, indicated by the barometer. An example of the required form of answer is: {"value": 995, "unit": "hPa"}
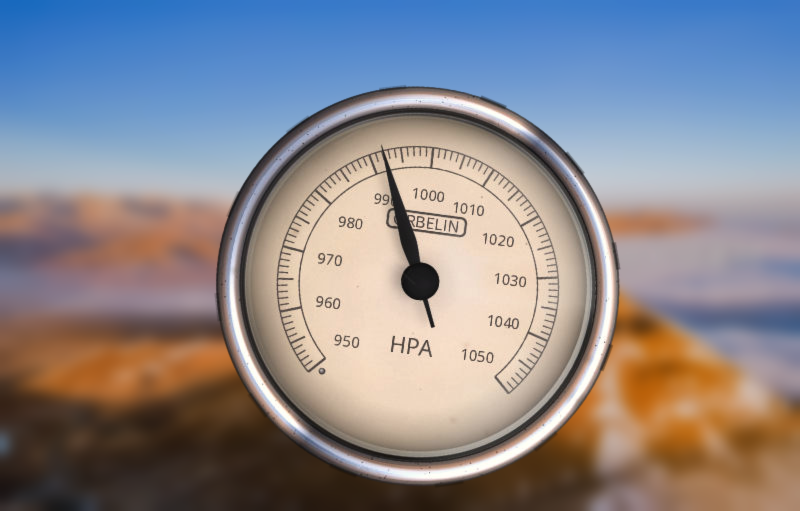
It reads {"value": 992, "unit": "hPa"}
